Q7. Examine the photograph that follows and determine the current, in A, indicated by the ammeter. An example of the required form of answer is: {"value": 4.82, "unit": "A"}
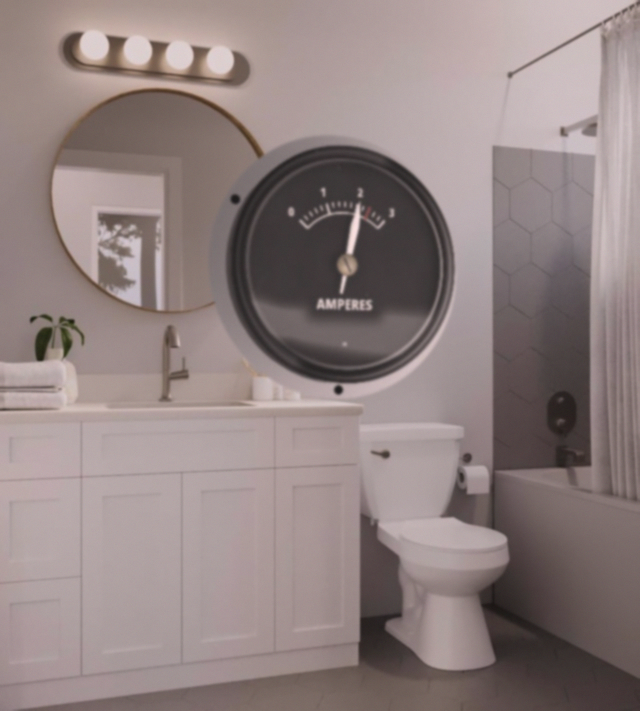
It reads {"value": 2, "unit": "A"}
